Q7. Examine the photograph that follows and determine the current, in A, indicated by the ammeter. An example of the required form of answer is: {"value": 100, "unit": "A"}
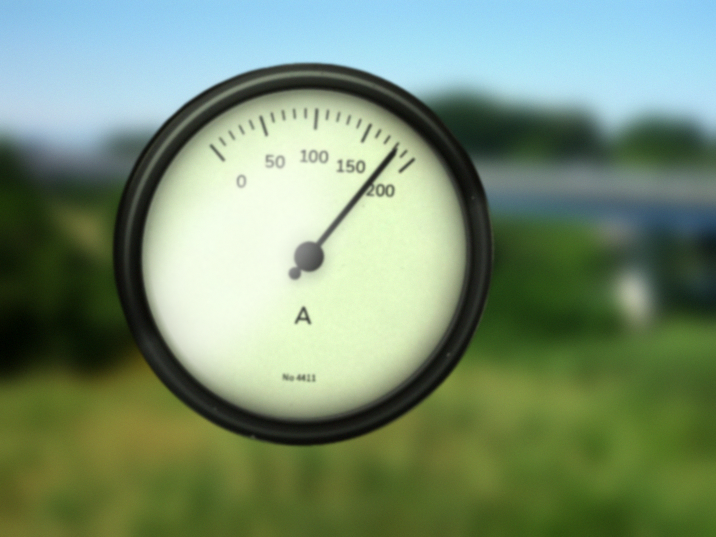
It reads {"value": 180, "unit": "A"}
